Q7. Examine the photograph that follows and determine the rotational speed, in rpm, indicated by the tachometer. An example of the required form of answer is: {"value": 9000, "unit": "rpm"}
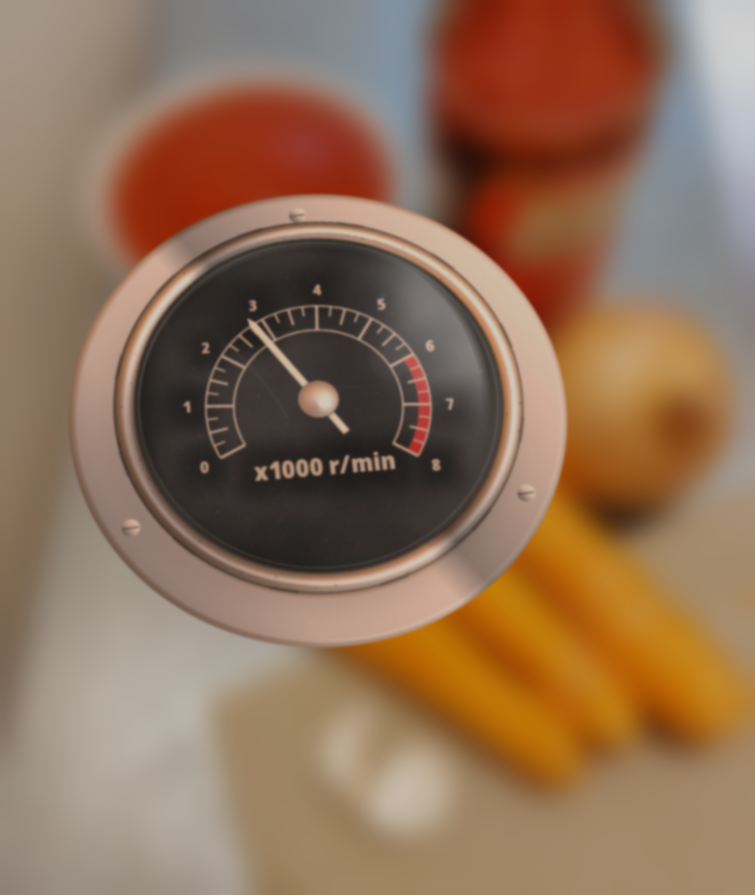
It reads {"value": 2750, "unit": "rpm"}
